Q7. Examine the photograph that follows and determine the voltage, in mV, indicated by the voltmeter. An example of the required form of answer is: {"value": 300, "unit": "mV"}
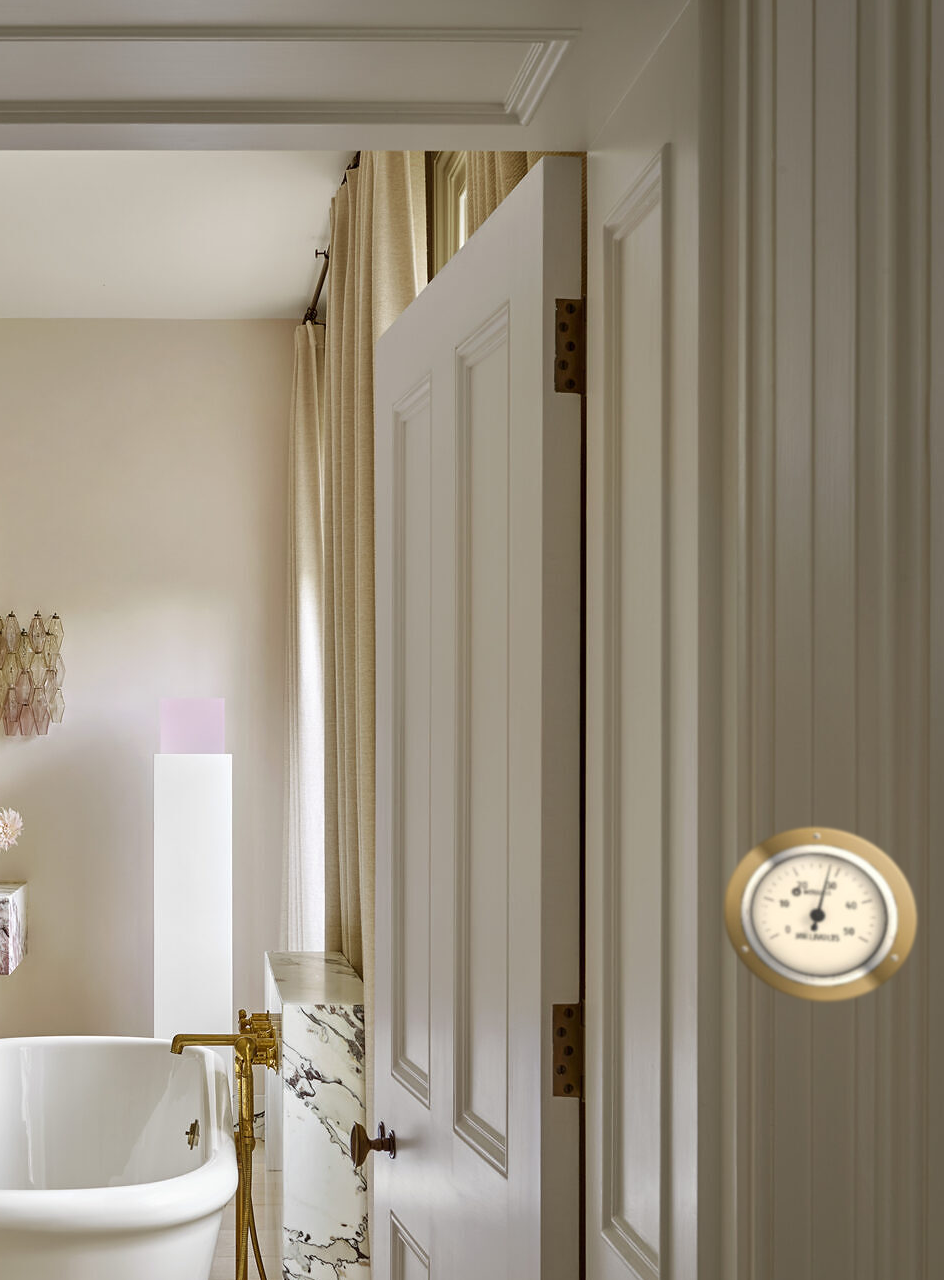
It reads {"value": 28, "unit": "mV"}
